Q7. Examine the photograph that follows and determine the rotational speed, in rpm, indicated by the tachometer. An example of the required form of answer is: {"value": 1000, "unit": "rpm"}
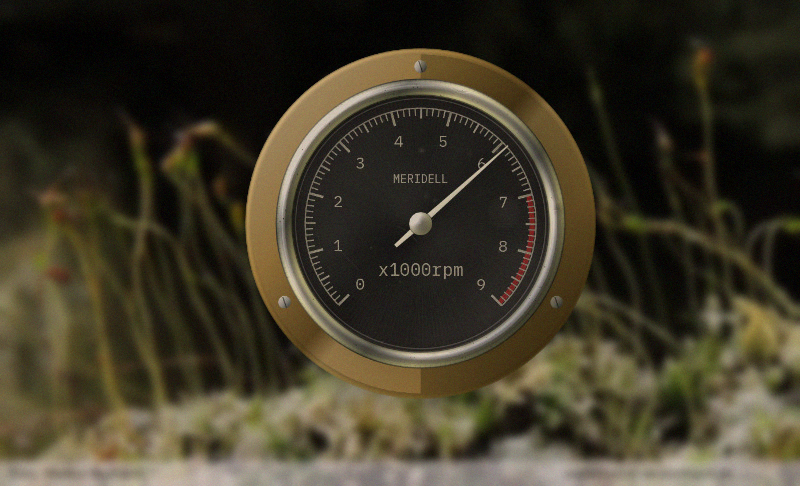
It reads {"value": 6100, "unit": "rpm"}
